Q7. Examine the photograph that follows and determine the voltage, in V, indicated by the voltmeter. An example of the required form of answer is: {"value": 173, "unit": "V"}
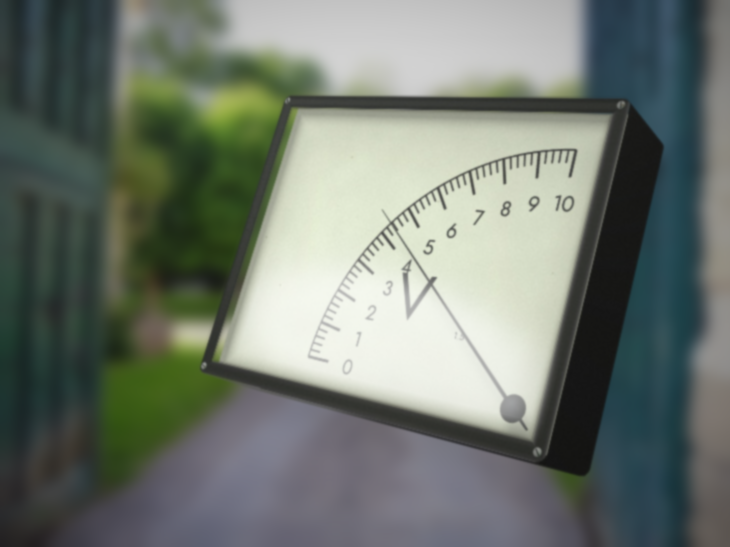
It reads {"value": 4.4, "unit": "V"}
